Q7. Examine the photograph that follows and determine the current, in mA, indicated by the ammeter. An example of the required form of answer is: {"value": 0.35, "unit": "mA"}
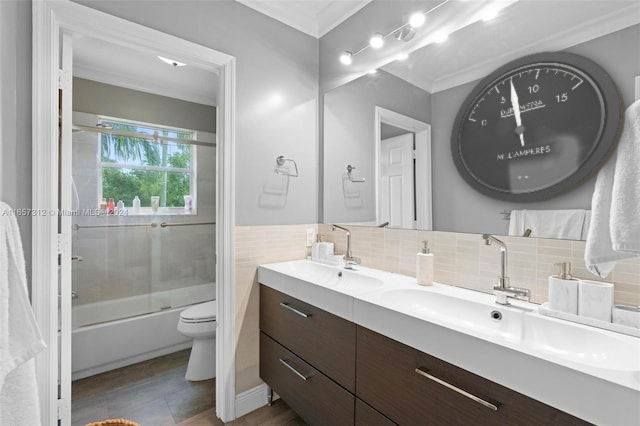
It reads {"value": 7, "unit": "mA"}
